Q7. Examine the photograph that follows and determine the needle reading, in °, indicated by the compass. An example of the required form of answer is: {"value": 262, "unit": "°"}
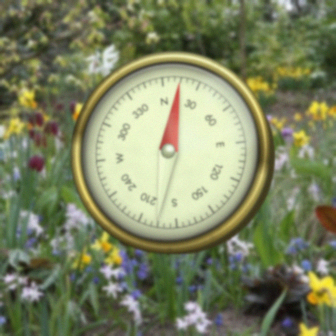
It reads {"value": 15, "unit": "°"}
